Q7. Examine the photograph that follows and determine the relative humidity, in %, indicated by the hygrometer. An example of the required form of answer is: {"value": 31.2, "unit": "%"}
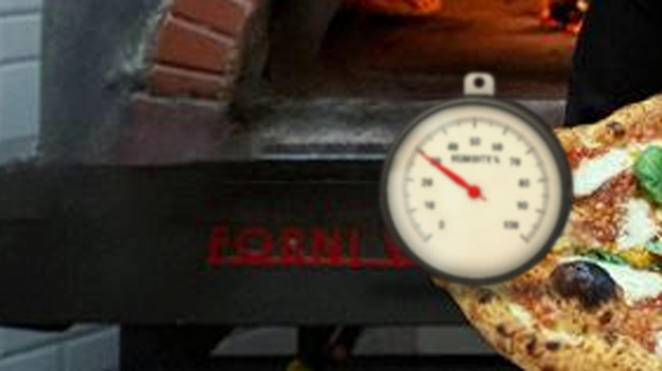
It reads {"value": 30, "unit": "%"}
